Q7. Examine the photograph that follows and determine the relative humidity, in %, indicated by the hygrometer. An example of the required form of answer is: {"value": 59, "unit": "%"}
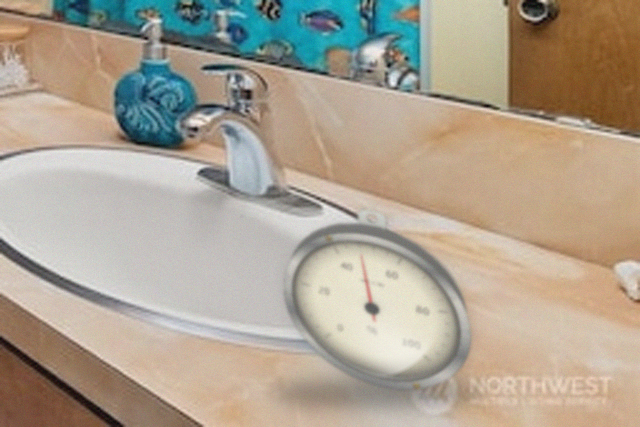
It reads {"value": 48, "unit": "%"}
